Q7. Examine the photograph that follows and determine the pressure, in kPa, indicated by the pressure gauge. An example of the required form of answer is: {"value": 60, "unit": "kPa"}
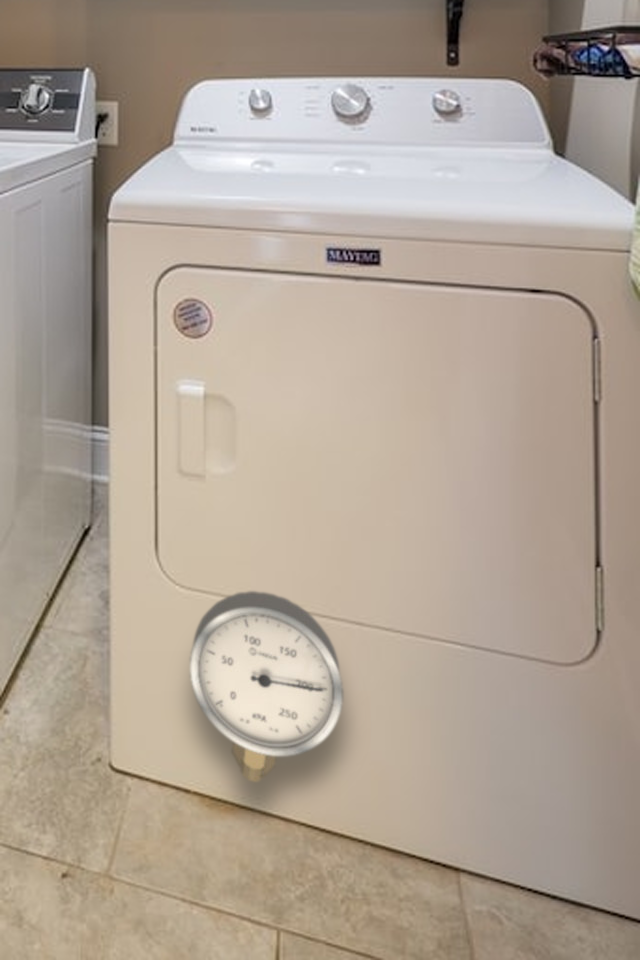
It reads {"value": 200, "unit": "kPa"}
